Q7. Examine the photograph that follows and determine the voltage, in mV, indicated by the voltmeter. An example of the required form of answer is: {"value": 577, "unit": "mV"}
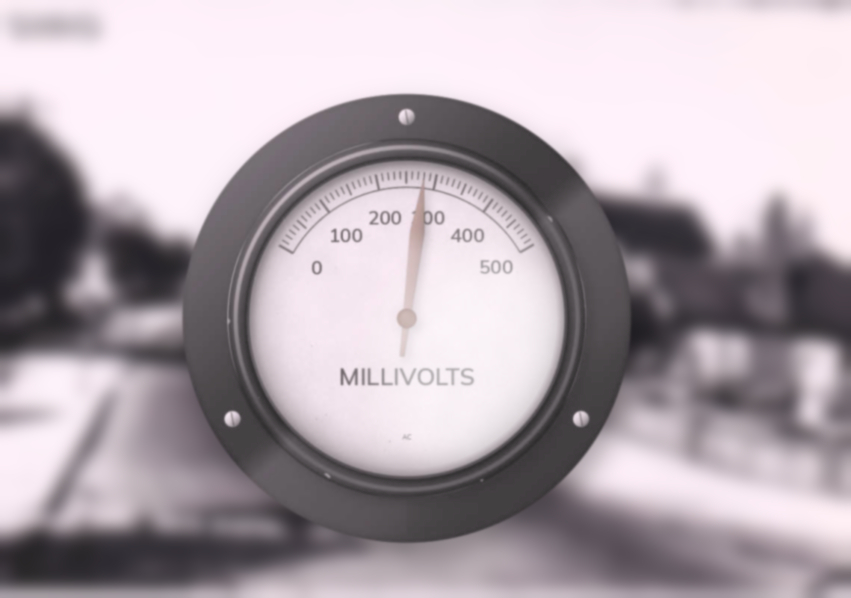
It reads {"value": 280, "unit": "mV"}
